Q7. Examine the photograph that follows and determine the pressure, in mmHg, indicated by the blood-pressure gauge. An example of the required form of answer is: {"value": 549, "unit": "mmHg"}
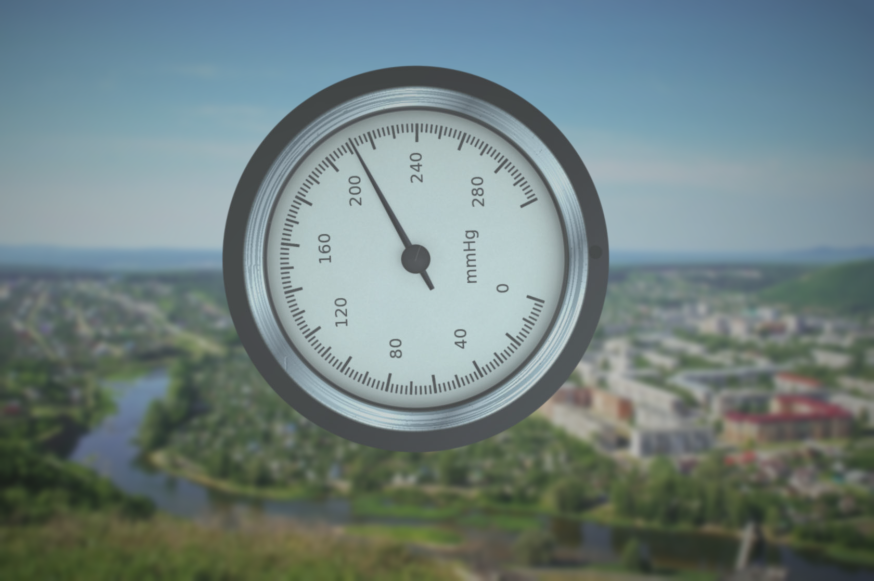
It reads {"value": 212, "unit": "mmHg"}
